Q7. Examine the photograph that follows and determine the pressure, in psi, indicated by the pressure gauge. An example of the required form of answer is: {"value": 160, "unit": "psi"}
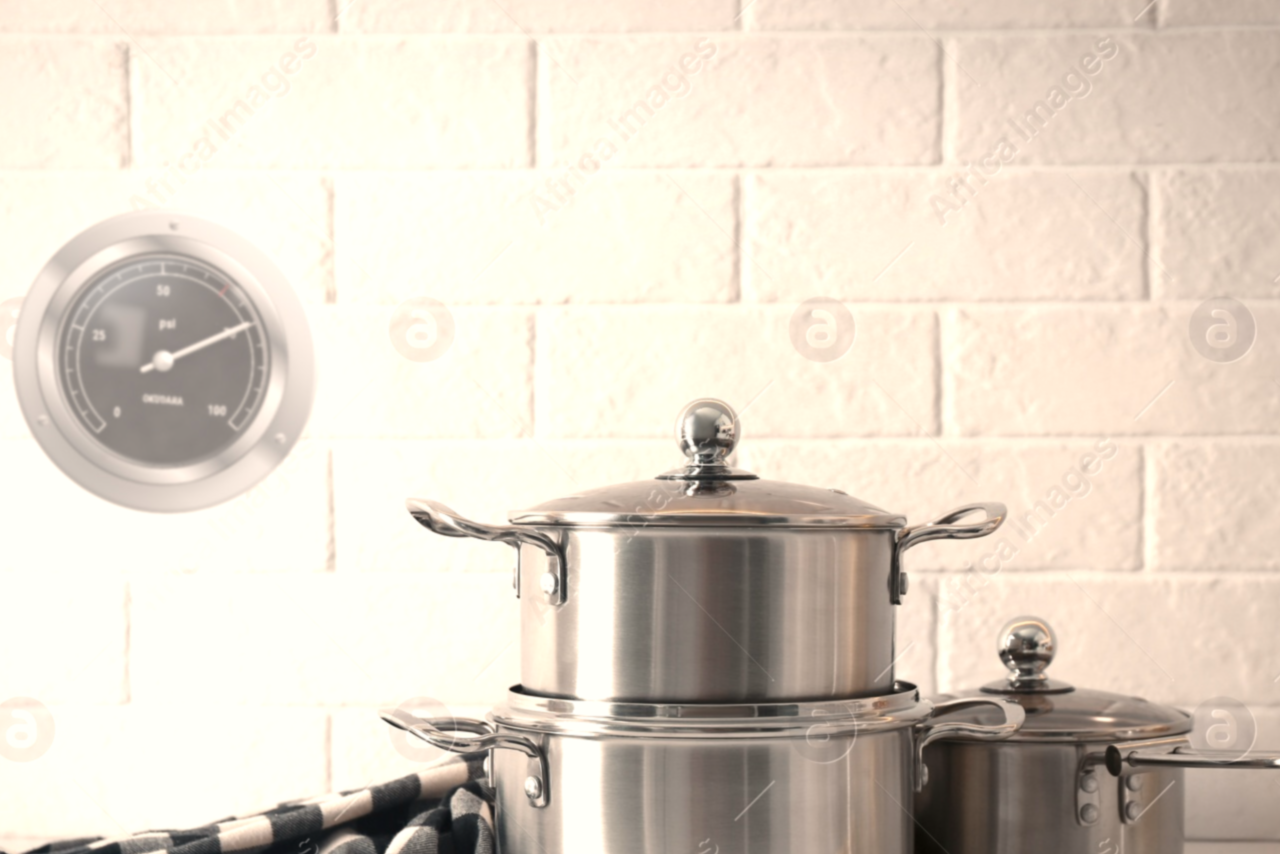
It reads {"value": 75, "unit": "psi"}
